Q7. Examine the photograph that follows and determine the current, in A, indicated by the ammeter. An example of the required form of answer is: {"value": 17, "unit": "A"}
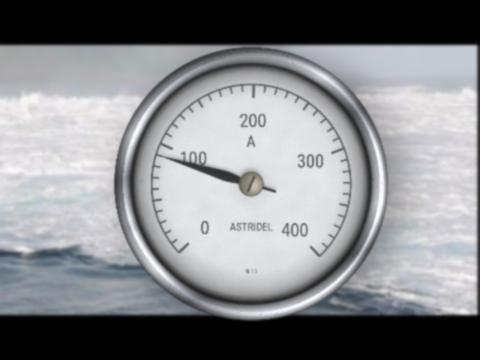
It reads {"value": 90, "unit": "A"}
